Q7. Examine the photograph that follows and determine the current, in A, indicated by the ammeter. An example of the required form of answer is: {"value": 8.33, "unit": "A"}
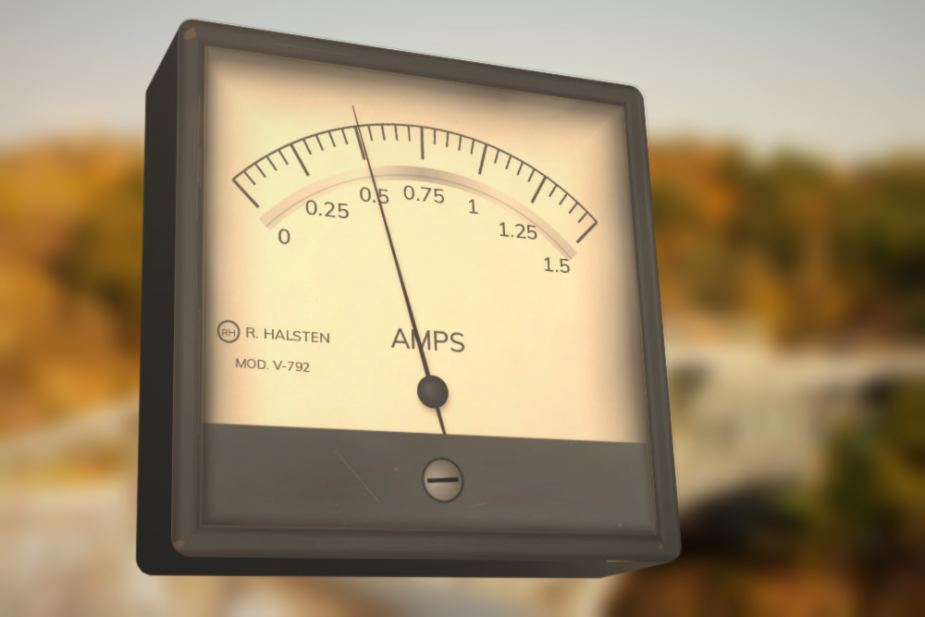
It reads {"value": 0.5, "unit": "A"}
